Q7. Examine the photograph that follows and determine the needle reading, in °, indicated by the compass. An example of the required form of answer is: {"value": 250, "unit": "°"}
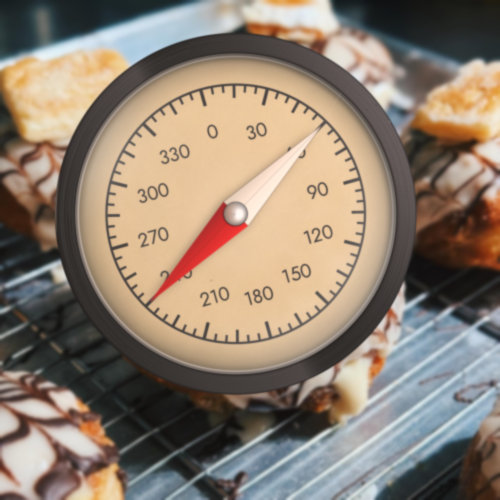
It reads {"value": 240, "unit": "°"}
